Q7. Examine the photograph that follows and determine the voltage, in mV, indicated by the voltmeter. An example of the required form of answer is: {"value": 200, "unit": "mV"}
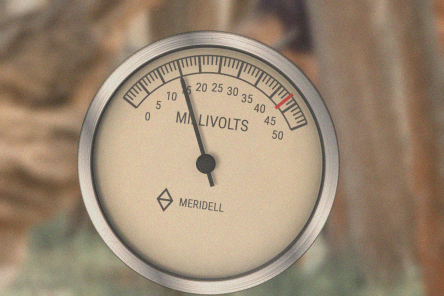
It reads {"value": 15, "unit": "mV"}
